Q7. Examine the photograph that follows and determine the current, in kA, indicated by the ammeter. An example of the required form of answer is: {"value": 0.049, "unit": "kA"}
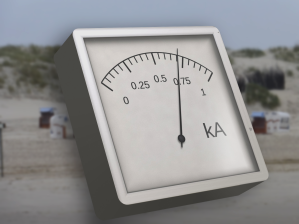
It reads {"value": 0.7, "unit": "kA"}
